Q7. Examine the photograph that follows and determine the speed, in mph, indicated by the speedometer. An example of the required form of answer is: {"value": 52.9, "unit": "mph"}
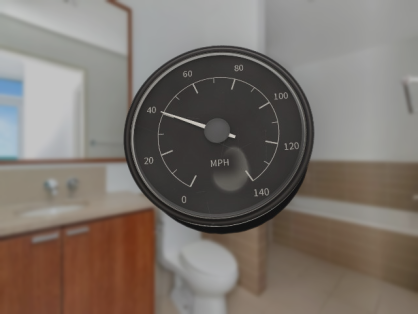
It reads {"value": 40, "unit": "mph"}
